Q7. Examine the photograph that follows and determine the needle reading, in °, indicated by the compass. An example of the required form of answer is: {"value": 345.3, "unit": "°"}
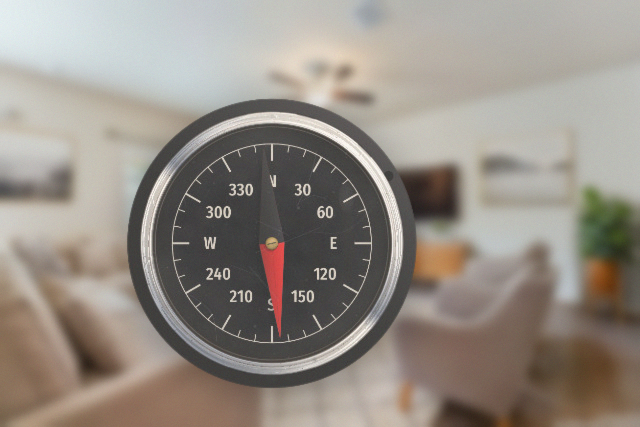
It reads {"value": 175, "unit": "°"}
